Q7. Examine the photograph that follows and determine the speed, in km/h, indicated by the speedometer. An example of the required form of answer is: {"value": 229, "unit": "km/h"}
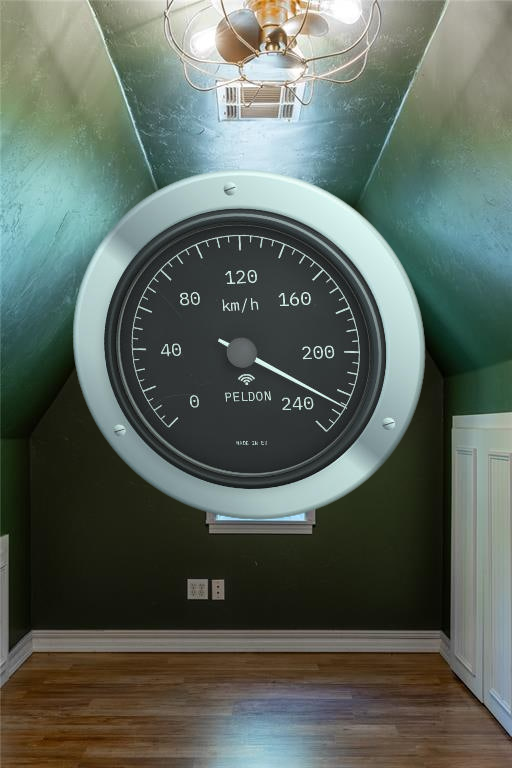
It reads {"value": 225, "unit": "km/h"}
